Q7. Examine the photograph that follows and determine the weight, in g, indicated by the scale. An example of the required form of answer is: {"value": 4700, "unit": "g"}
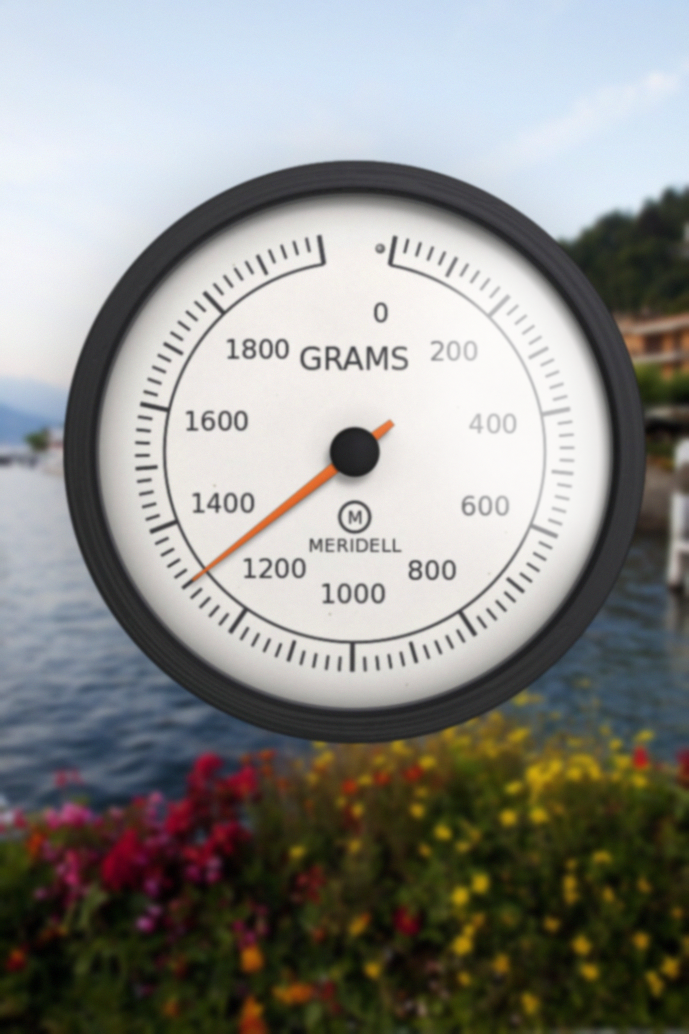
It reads {"value": 1300, "unit": "g"}
